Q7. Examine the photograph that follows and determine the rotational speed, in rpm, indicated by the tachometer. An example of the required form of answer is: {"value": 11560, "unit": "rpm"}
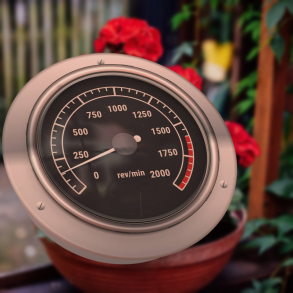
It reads {"value": 150, "unit": "rpm"}
